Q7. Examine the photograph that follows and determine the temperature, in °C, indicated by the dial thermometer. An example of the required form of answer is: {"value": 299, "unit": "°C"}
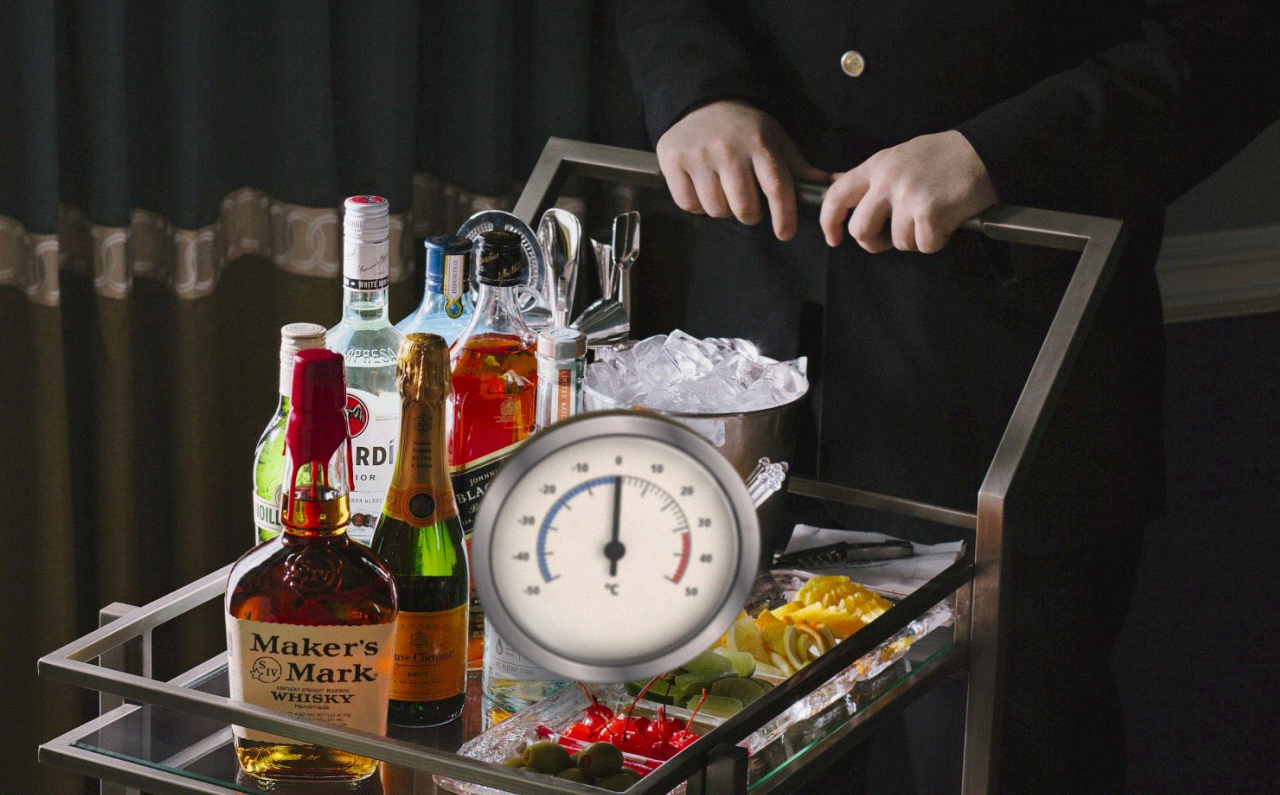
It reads {"value": 0, "unit": "°C"}
